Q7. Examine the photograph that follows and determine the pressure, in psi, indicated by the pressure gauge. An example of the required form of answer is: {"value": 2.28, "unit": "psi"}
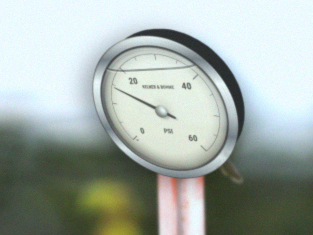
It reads {"value": 15, "unit": "psi"}
